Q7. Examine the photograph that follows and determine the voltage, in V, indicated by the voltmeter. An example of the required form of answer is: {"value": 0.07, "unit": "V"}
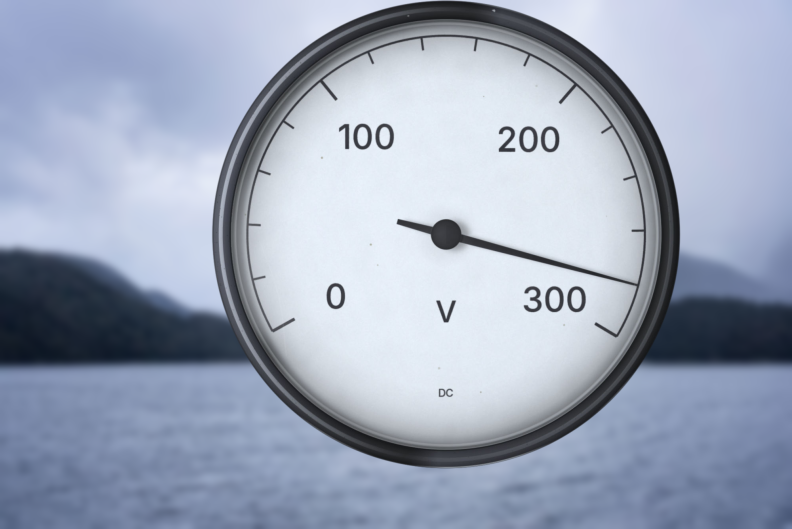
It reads {"value": 280, "unit": "V"}
